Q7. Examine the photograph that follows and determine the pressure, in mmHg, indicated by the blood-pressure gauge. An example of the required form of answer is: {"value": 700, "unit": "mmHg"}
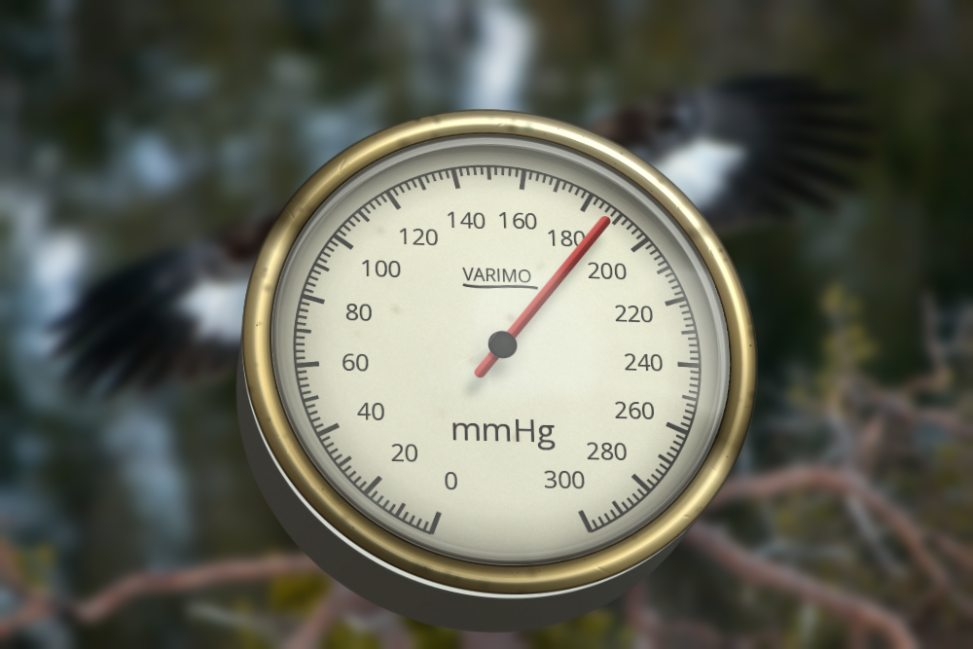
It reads {"value": 188, "unit": "mmHg"}
